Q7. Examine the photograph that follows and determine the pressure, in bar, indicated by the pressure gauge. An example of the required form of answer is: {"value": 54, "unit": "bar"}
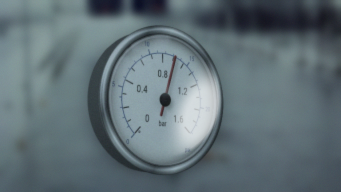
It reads {"value": 0.9, "unit": "bar"}
